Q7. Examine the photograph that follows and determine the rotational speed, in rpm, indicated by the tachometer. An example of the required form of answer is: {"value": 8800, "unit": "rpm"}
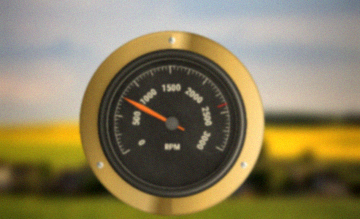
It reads {"value": 750, "unit": "rpm"}
